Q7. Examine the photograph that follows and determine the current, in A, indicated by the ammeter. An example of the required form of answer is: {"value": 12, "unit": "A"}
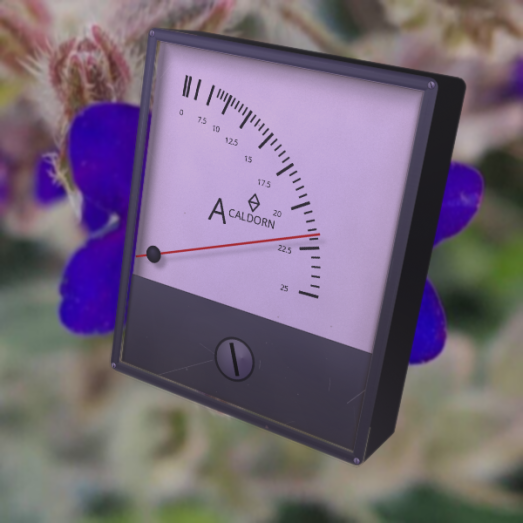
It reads {"value": 21.75, "unit": "A"}
